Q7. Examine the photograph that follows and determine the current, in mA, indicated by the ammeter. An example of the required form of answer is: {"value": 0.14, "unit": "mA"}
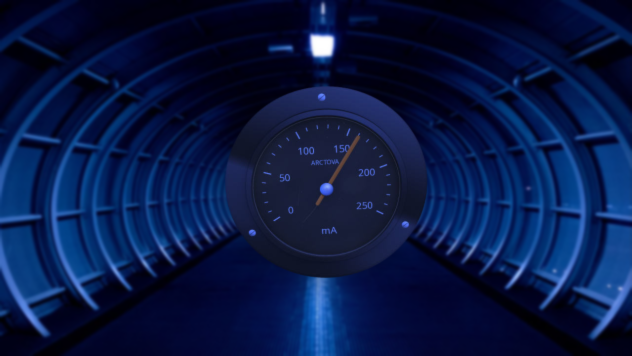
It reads {"value": 160, "unit": "mA"}
